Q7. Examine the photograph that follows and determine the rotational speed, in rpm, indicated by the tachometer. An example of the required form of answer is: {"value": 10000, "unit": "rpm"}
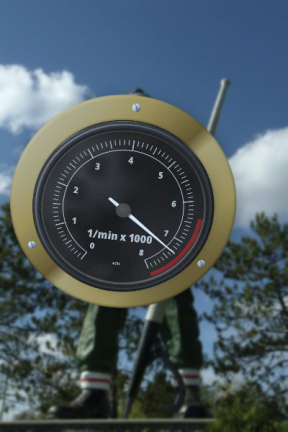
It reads {"value": 7300, "unit": "rpm"}
